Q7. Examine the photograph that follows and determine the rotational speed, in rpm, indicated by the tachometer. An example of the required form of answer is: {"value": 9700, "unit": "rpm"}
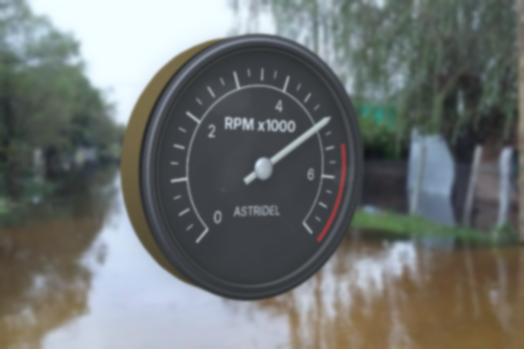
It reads {"value": 5000, "unit": "rpm"}
